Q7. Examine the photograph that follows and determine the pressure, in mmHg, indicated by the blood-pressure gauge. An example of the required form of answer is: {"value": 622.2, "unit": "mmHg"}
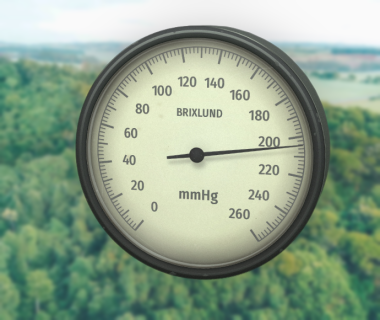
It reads {"value": 204, "unit": "mmHg"}
